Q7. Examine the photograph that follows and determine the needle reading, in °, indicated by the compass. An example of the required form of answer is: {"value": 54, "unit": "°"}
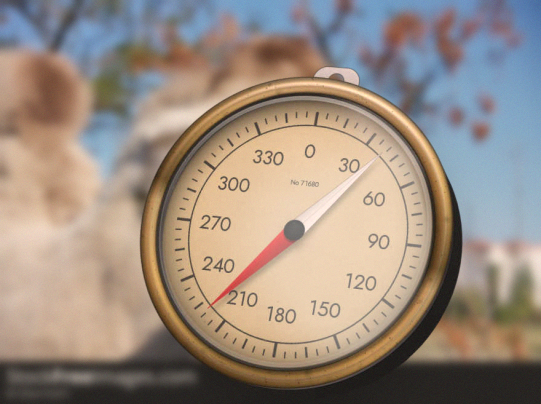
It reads {"value": 220, "unit": "°"}
